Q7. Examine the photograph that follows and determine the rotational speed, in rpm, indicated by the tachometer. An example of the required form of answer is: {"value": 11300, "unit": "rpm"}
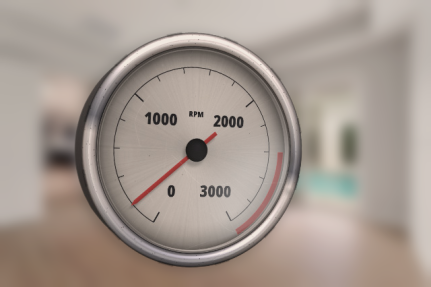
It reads {"value": 200, "unit": "rpm"}
